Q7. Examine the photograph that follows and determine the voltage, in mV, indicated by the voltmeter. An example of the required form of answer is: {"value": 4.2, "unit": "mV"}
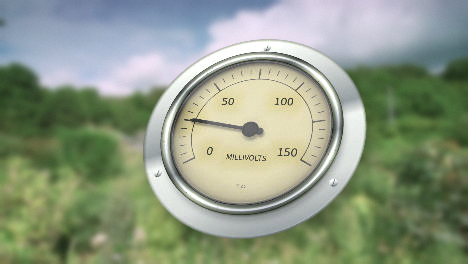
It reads {"value": 25, "unit": "mV"}
